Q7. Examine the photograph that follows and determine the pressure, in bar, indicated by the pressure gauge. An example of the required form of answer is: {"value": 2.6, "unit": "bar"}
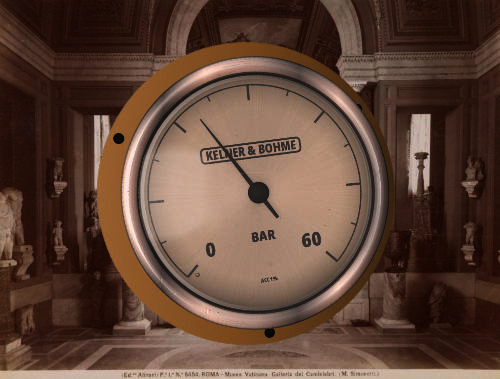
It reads {"value": 22.5, "unit": "bar"}
